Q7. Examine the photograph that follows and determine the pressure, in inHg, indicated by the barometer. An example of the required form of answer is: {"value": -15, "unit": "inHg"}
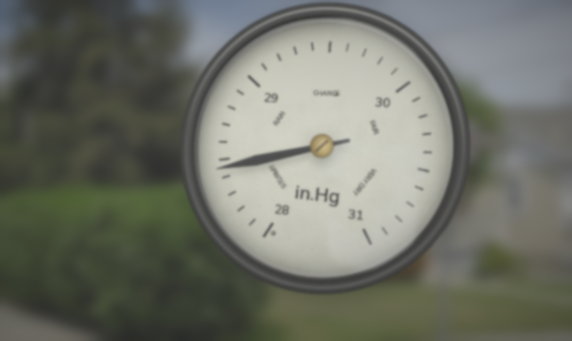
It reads {"value": 28.45, "unit": "inHg"}
